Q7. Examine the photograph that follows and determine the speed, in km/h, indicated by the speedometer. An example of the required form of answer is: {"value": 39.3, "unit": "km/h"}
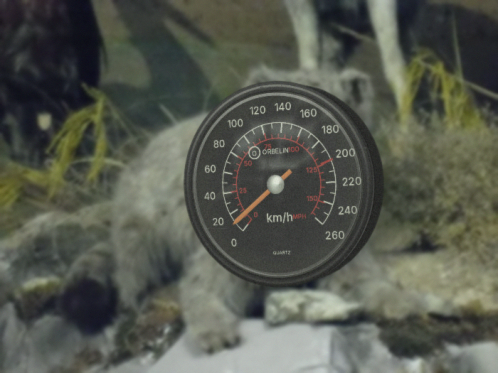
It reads {"value": 10, "unit": "km/h"}
